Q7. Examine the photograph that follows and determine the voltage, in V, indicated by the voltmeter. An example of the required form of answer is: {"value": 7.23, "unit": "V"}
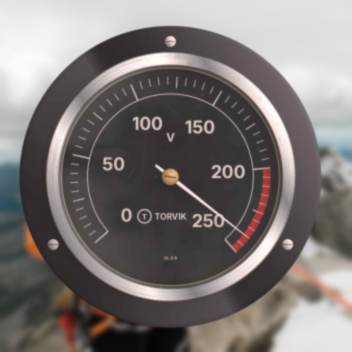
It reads {"value": 240, "unit": "V"}
